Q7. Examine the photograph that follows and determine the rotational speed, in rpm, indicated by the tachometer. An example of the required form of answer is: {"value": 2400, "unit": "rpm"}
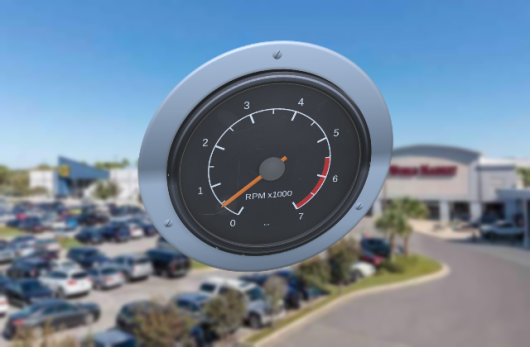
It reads {"value": 500, "unit": "rpm"}
